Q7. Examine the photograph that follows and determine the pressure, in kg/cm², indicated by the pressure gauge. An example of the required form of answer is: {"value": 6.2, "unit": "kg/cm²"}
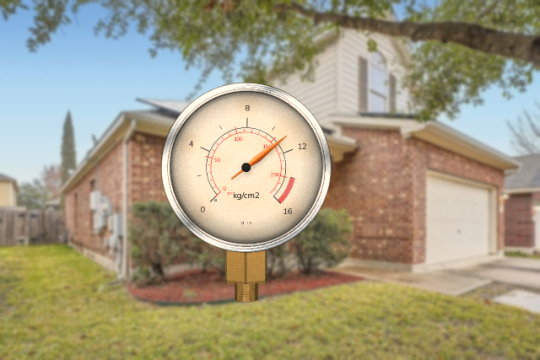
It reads {"value": 11, "unit": "kg/cm²"}
